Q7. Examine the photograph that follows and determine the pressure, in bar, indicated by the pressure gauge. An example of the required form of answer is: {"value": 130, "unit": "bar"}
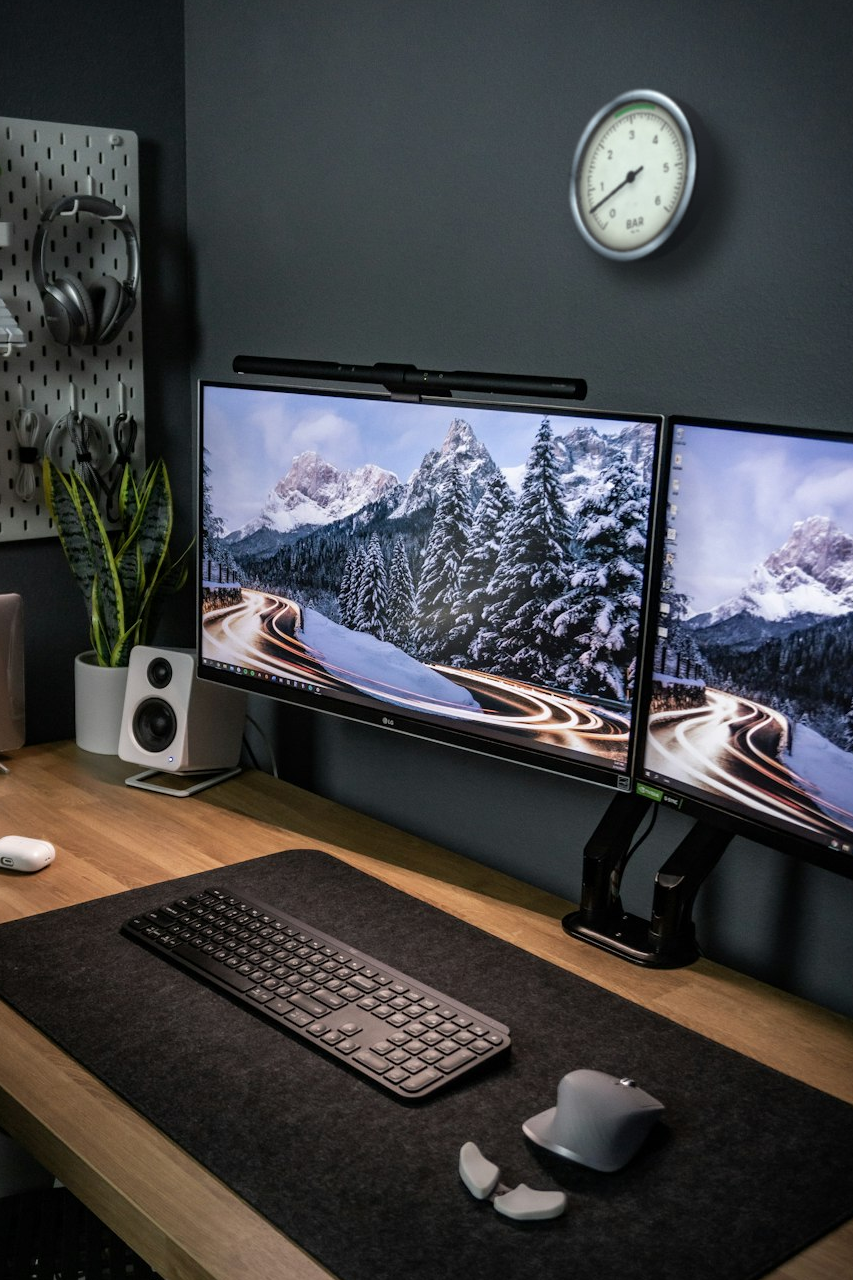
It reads {"value": 0.5, "unit": "bar"}
